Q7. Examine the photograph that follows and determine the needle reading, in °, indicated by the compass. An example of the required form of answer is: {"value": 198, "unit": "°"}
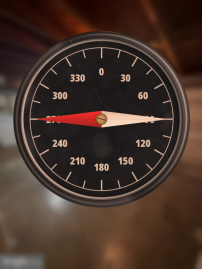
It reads {"value": 270, "unit": "°"}
